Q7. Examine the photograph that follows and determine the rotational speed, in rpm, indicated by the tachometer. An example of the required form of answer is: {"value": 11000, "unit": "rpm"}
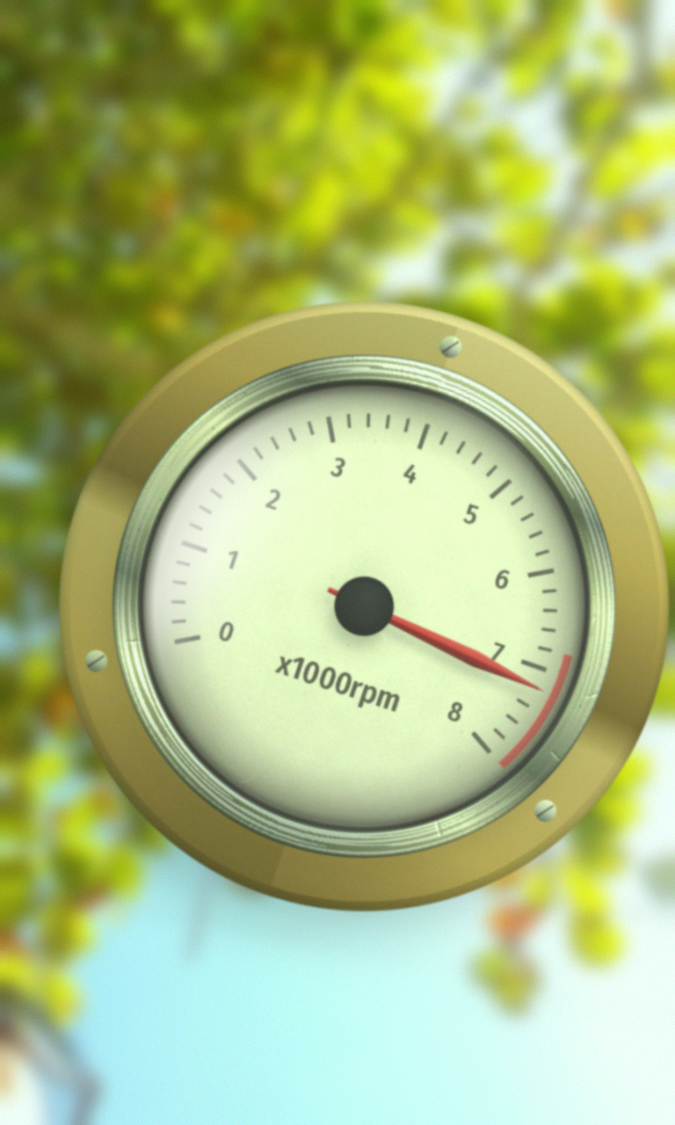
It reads {"value": 7200, "unit": "rpm"}
